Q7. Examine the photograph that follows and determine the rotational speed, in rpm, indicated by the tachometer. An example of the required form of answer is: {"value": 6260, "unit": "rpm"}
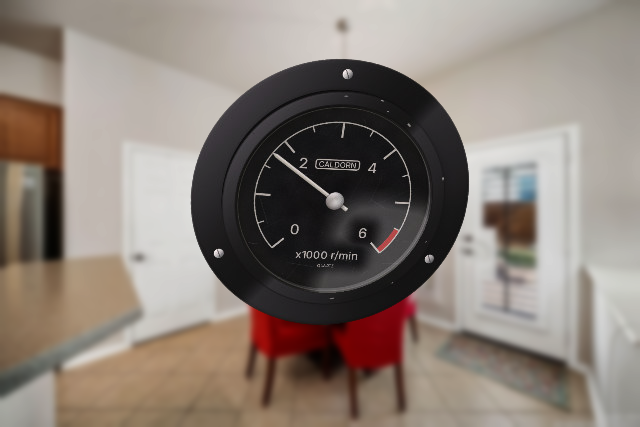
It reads {"value": 1750, "unit": "rpm"}
